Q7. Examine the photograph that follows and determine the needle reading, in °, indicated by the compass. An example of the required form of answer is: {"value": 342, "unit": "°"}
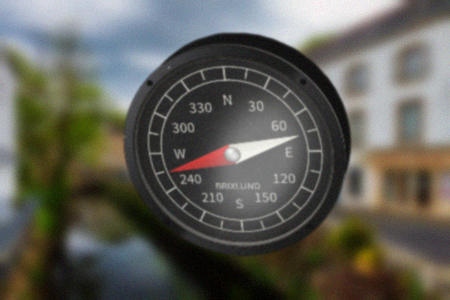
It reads {"value": 255, "unit": "°"}
